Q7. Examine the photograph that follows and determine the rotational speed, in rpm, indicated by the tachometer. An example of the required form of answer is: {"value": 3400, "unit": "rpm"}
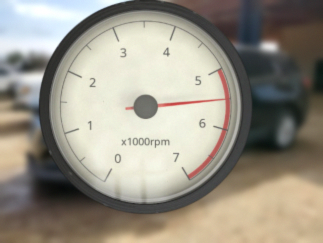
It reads {"value": 5500, "unit": "rpm"}
